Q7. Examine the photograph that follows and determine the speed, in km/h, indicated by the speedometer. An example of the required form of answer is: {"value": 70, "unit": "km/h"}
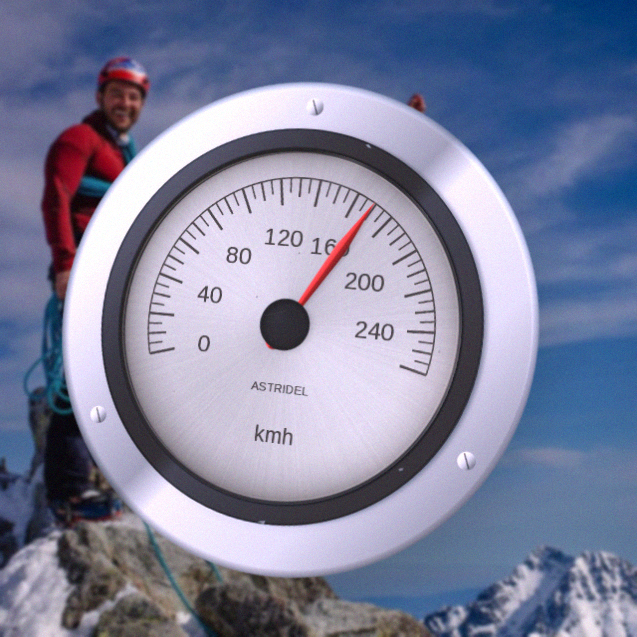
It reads {"value": 170, "unit": "km/h"}
